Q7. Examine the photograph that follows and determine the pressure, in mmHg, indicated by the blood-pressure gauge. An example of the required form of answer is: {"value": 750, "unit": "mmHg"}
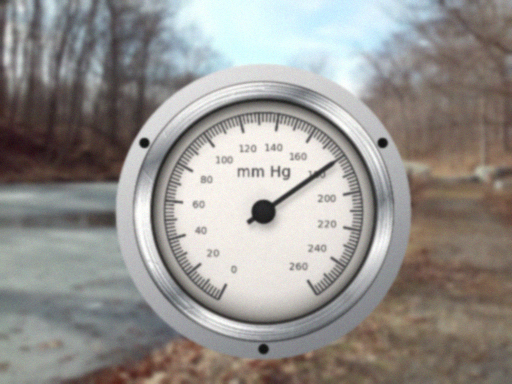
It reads {"value": 180, "unit": "mmHg"}
